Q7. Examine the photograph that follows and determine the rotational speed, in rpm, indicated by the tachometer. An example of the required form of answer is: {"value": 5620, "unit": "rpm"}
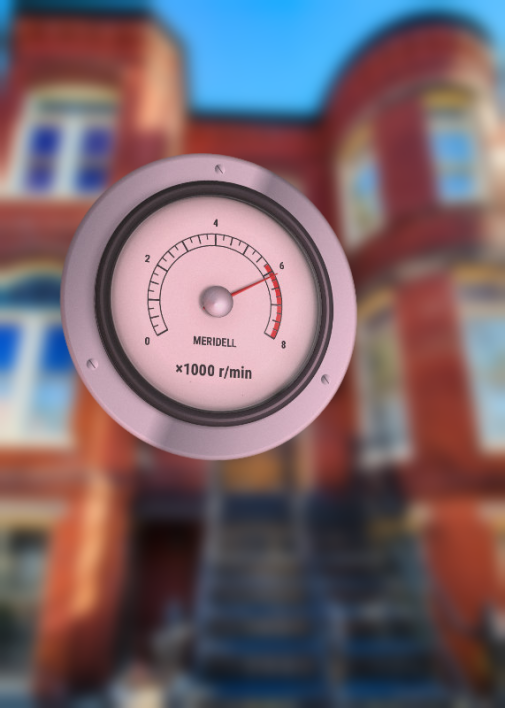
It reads {"value": 6125, "unit": "rpm"}
